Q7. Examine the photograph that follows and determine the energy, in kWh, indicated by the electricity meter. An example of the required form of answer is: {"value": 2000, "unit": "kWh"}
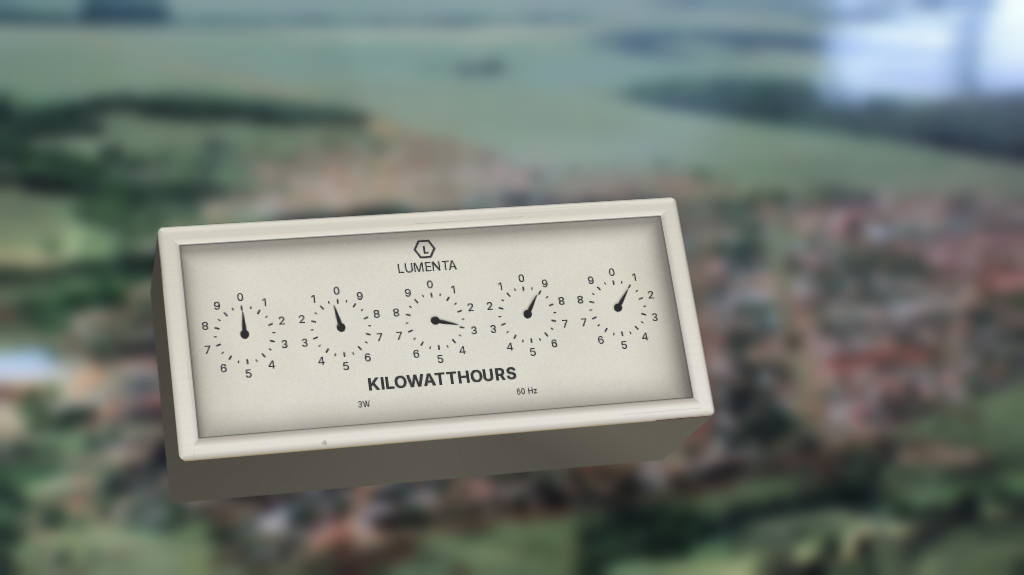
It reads {"value": 291, "unit": "kWh"}
